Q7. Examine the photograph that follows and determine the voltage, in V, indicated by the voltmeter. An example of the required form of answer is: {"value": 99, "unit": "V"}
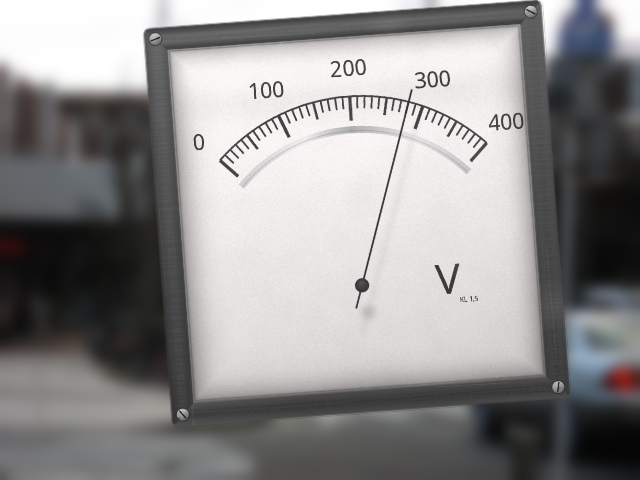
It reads {"value": 280, "unit": "V"}
